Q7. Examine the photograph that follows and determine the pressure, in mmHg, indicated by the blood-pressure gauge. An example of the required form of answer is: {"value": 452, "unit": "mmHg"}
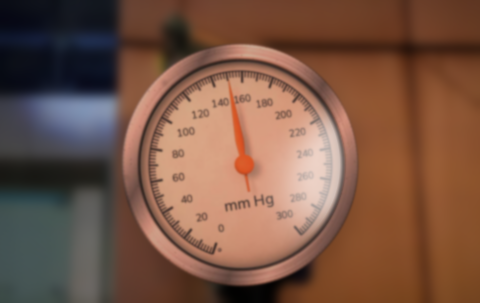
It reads {"value": 150, "unit": "mmHg"}
